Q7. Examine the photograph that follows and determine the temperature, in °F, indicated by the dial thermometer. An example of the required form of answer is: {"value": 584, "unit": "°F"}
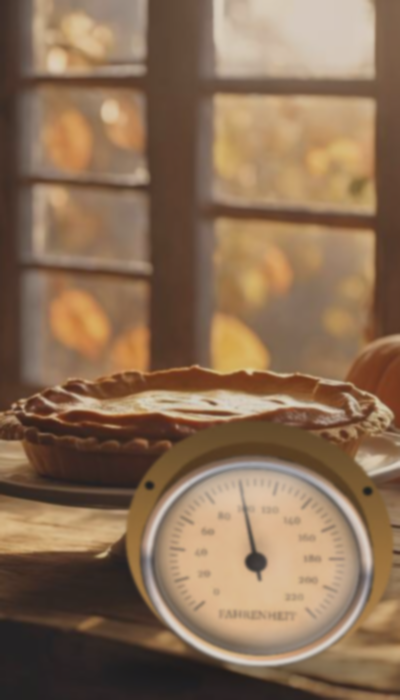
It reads {"value": 100, "unit": "°F"}
